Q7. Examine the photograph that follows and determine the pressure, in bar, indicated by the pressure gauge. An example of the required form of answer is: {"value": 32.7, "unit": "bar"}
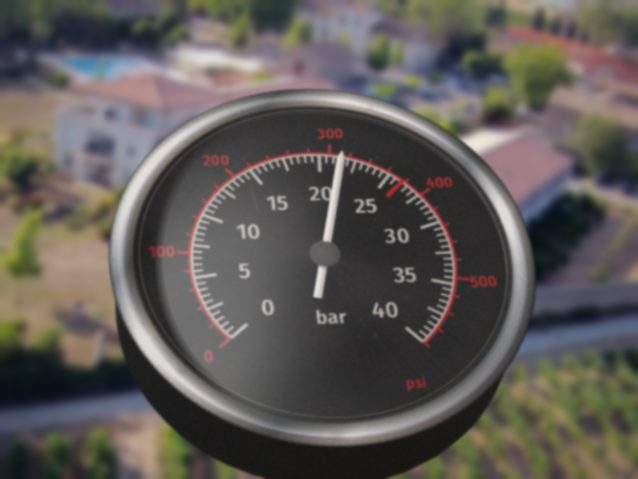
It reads {"value": 21.5, "unit": "bar"}
